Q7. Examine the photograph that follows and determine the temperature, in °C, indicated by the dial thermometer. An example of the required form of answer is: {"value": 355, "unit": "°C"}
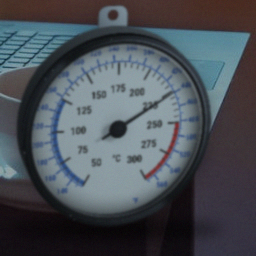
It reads {"value": 225, "unit": "°C"}
